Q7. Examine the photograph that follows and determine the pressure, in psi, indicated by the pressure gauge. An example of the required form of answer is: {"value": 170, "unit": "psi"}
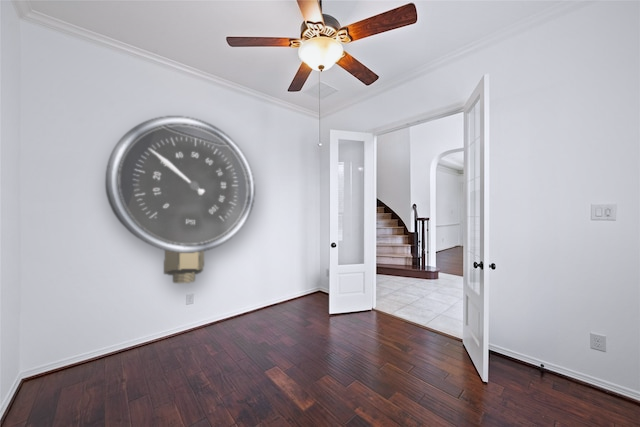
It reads {"value": 30, "unit": "psi"}
